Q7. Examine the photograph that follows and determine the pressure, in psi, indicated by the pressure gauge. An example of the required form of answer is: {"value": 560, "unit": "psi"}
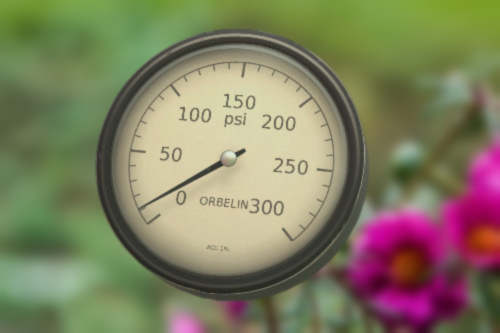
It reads {"value": 10, "unit": "psi"}
